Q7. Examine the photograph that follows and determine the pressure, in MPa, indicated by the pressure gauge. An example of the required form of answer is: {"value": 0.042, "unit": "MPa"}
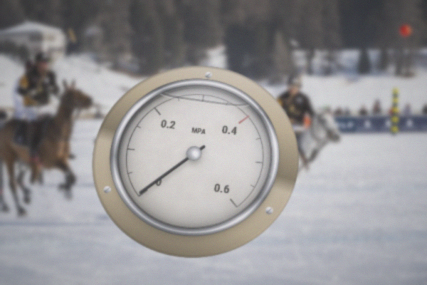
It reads {"value": 0, "unit": "MPa"}
